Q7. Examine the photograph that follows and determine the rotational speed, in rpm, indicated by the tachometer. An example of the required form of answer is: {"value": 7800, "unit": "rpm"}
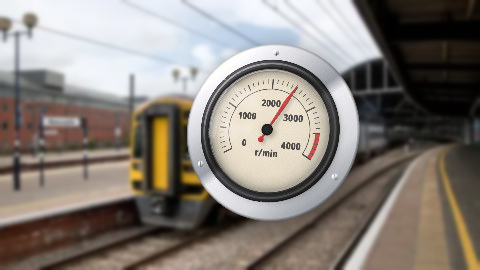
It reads {"value": 2500, "unit": "rpm"}
